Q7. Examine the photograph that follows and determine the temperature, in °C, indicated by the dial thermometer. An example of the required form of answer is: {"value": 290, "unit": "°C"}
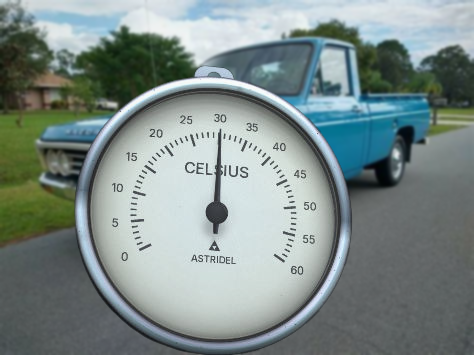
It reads {"value": 30, "unit": "°C"}
